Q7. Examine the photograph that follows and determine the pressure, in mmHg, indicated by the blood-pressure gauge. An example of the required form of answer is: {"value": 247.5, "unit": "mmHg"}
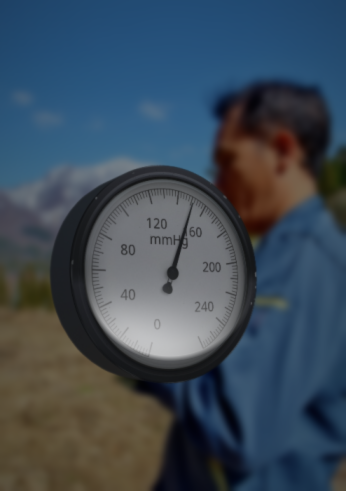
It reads {"value": 150, "unit": "mmHg"}
